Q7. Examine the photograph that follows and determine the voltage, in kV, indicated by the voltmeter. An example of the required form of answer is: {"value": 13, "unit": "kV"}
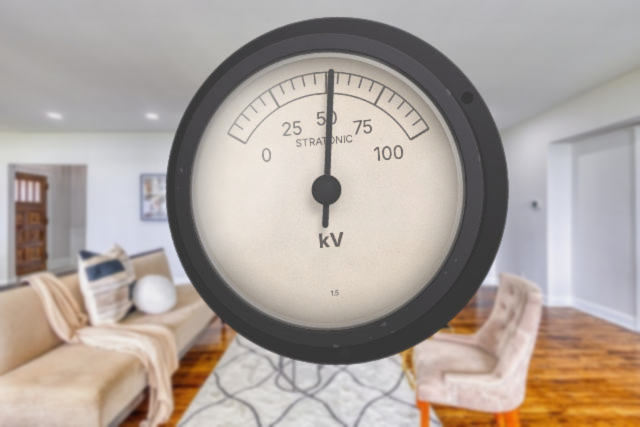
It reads {"value": 52.5, "unit": "kV"}
